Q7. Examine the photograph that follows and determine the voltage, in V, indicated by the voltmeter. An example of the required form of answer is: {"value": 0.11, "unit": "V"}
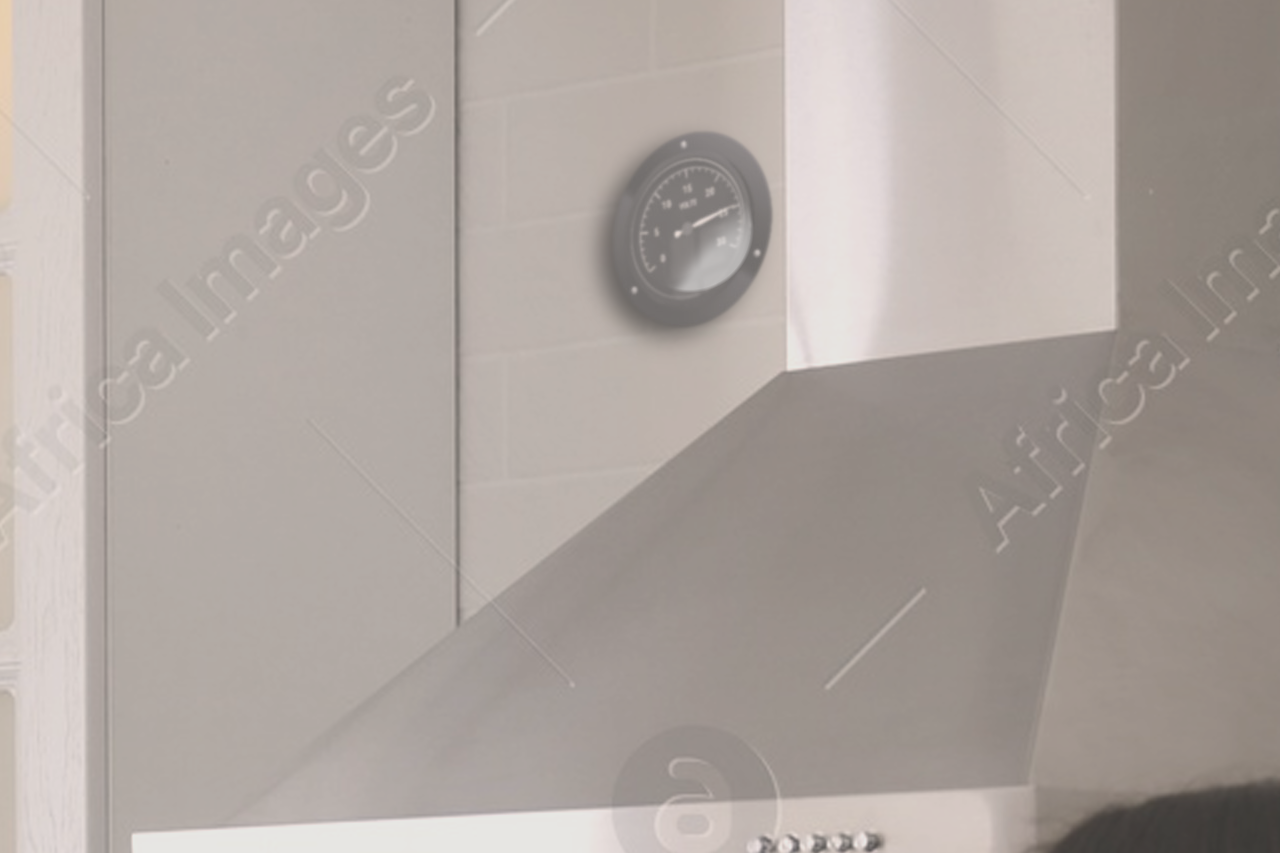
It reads {"value": 25, "unit": "V"}
